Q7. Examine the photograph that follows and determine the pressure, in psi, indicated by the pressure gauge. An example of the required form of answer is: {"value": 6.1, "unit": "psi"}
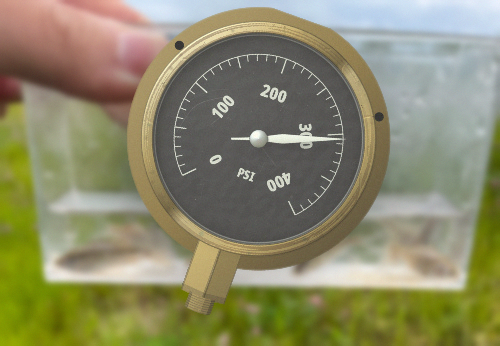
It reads {"value": 305, "unit": "psi"}
